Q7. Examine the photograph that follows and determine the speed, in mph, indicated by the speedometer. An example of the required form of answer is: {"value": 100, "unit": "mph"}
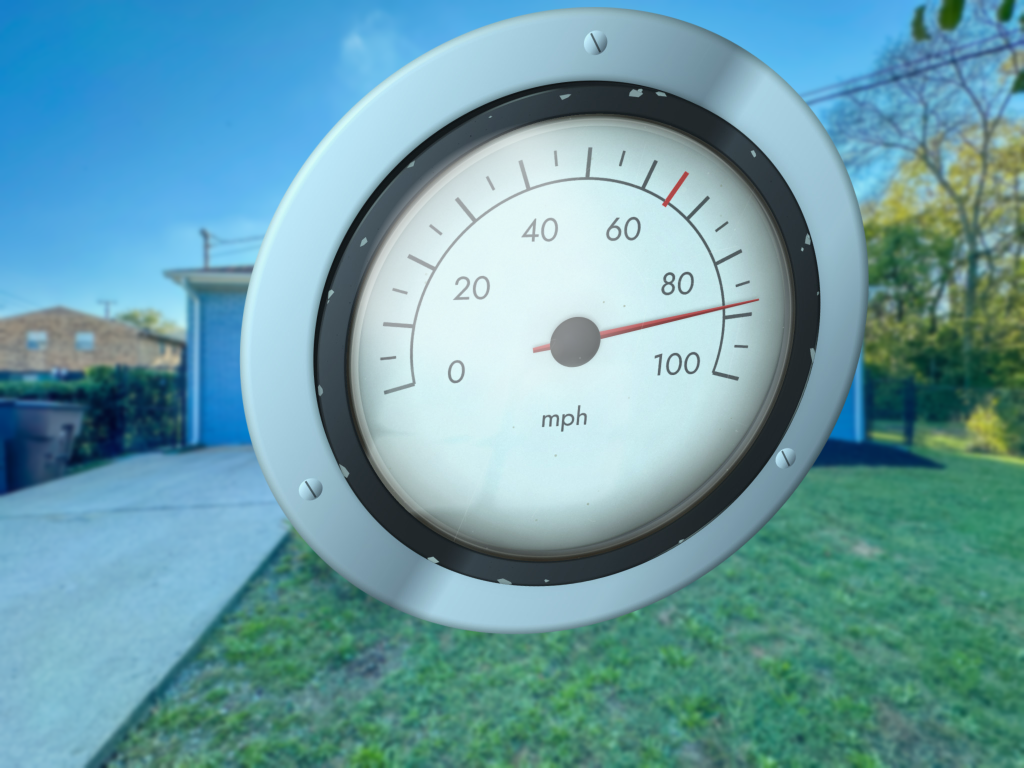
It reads {"value": 87.5, "unit": "mph"}
